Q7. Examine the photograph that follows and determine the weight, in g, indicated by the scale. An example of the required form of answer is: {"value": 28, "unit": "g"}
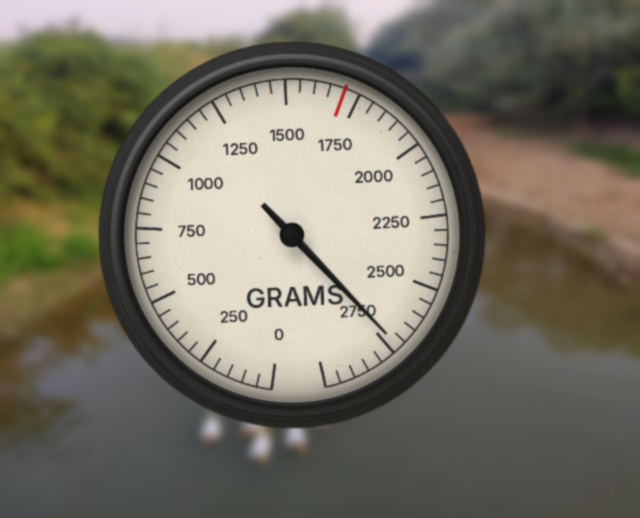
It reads {"value": 2725, "unit": "g"}
